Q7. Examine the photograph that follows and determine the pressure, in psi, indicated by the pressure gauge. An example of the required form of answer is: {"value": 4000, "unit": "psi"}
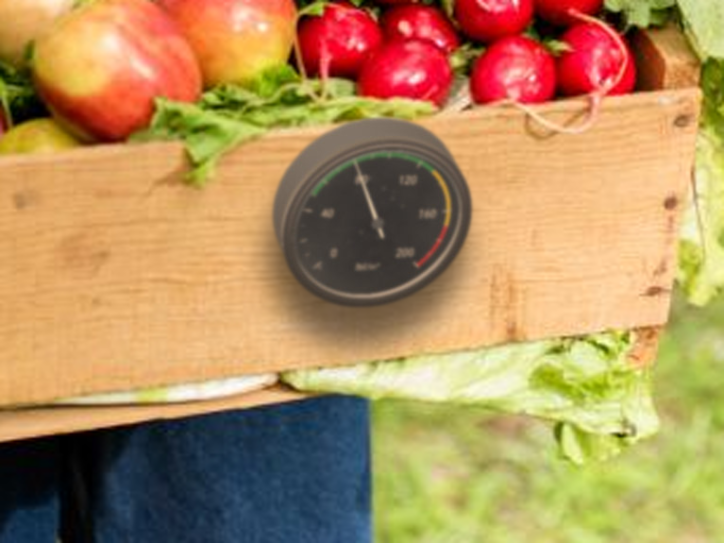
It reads {"value": 80, "unit": "psi"}
